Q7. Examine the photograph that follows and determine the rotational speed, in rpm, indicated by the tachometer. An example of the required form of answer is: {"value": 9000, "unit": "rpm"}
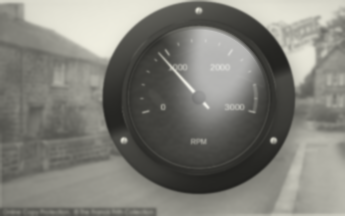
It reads {"value": 900, "unit": "rpm"}
